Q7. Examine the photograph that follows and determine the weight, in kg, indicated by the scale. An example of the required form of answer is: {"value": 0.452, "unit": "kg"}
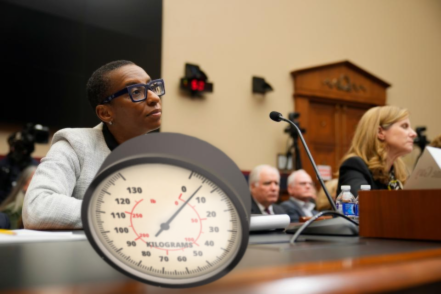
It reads {"value": 5, "unit": "kg"}
